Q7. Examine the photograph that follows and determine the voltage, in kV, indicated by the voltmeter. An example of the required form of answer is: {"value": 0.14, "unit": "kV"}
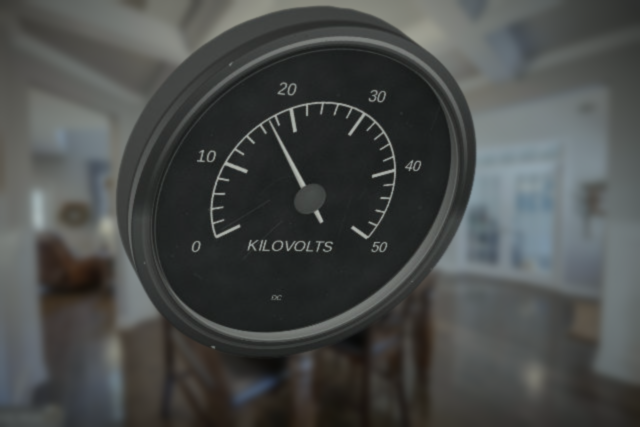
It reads {"value": 17, "unit": "kV"}
